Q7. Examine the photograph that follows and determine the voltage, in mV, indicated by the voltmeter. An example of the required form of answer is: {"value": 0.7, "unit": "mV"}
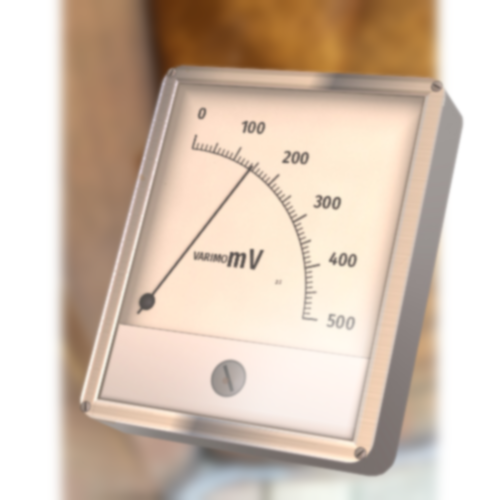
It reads {"value": 150, "unit": "mV"}
